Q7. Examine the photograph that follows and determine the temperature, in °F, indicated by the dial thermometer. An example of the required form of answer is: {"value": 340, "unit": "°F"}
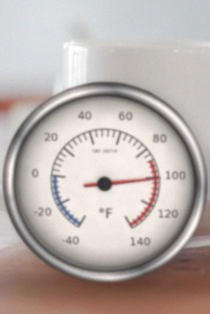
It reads {"value": 100, "unit": "°F"}
